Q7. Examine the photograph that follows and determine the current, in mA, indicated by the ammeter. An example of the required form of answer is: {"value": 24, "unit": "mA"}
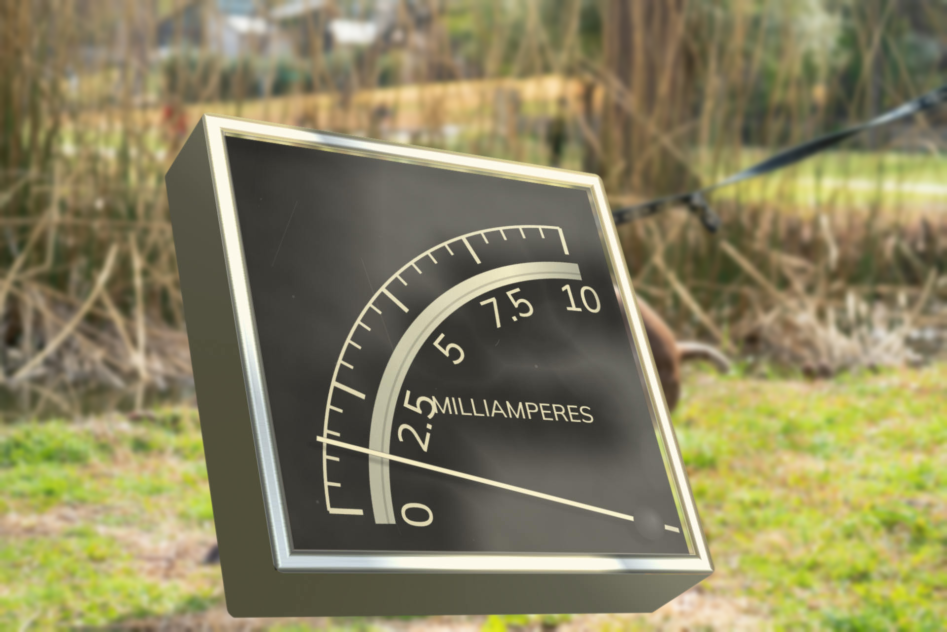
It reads {"value": 1.25, "unit": "mA"}
